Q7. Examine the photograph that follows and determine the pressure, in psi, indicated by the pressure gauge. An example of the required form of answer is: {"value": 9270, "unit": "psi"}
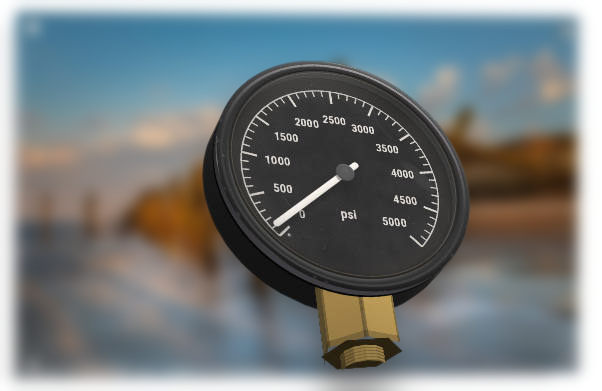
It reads {"value": 100, "unit": "psi"}
